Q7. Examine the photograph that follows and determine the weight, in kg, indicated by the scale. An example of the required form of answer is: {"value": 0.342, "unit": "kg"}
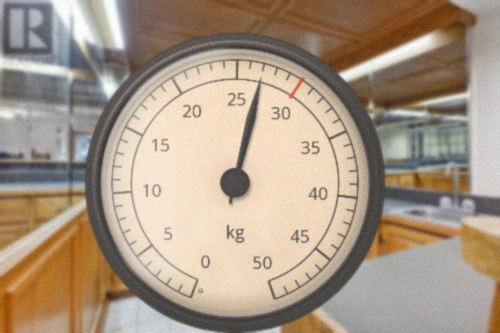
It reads {"value": 27, "unit": "kg"}
